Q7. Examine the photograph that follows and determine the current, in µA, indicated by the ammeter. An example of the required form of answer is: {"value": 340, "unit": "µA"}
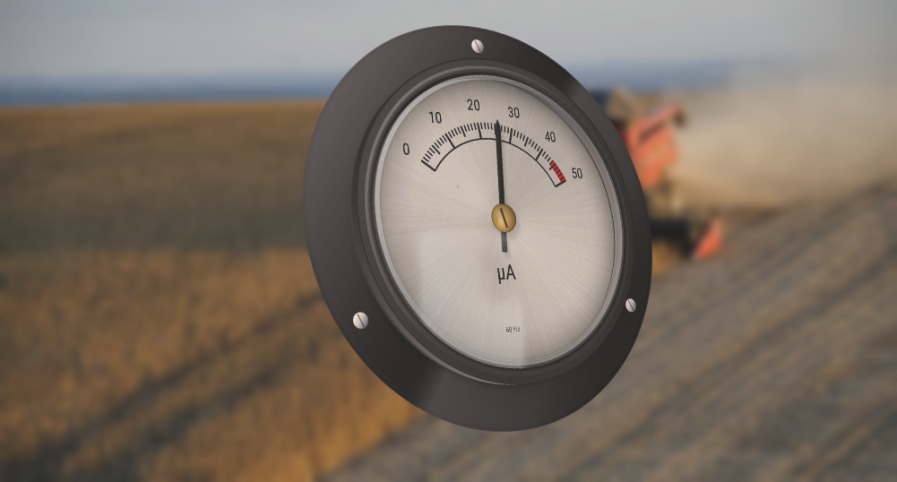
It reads {"value": 25, "unit": "µA"}
